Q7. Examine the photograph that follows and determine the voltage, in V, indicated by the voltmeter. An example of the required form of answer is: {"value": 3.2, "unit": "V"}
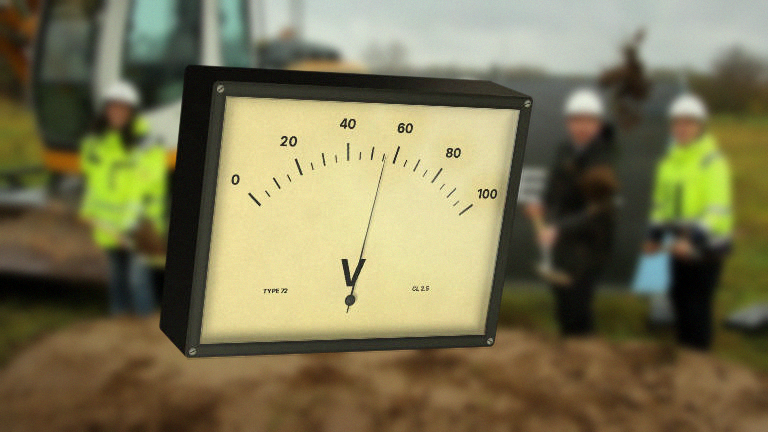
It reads {"value": 55, "unit": "V"}
